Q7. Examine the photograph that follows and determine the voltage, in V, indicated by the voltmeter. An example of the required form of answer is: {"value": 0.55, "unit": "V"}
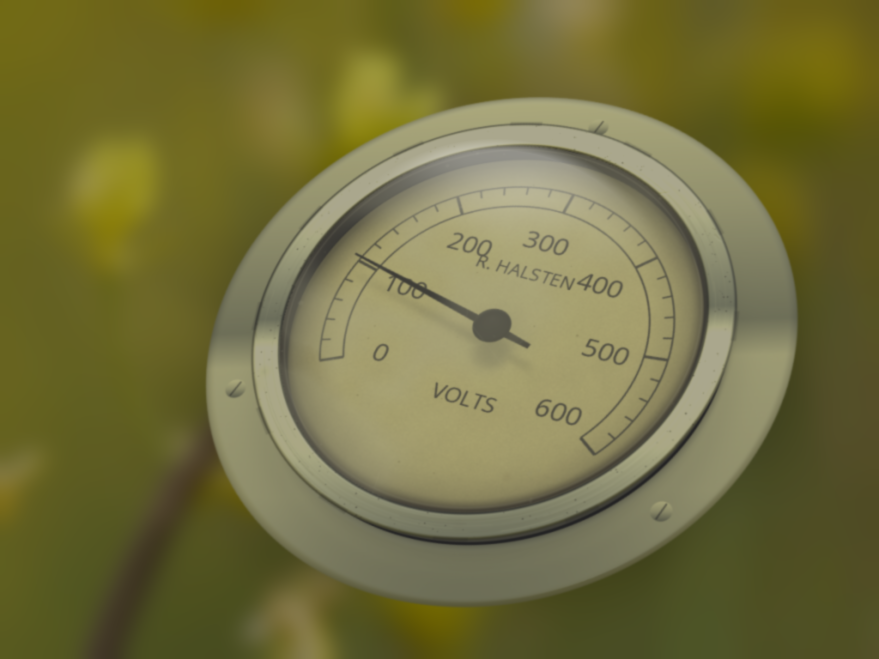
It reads {"value": 100, "unit": "V"}
